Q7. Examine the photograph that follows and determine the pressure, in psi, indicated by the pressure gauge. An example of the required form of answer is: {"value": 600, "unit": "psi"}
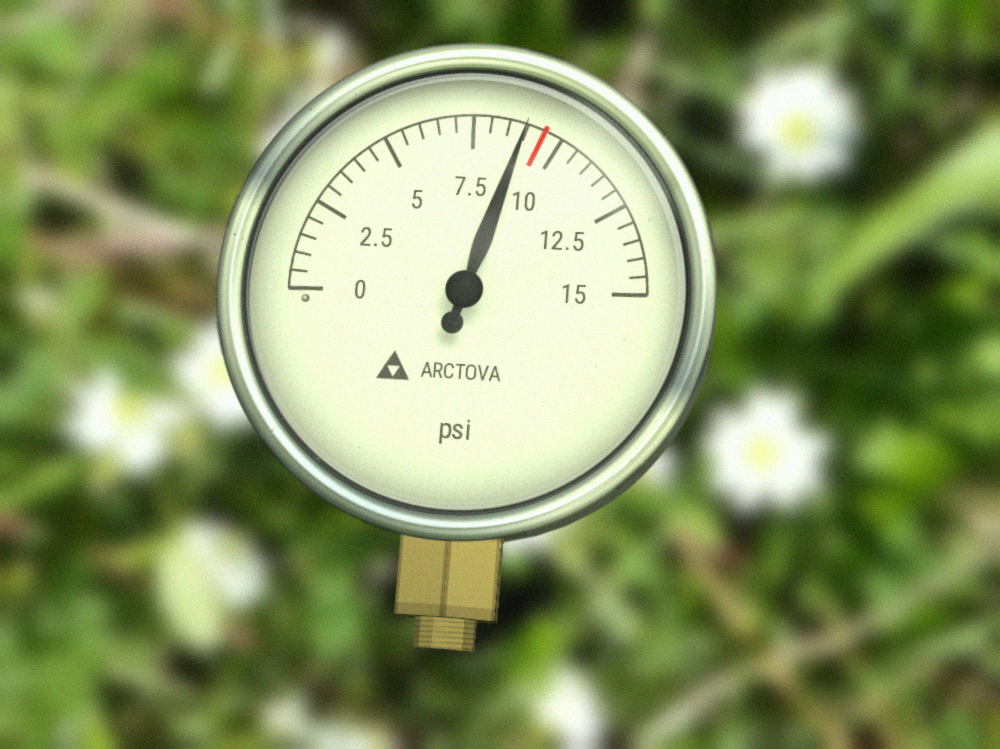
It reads {"value": 9, "unit": "psi"}
